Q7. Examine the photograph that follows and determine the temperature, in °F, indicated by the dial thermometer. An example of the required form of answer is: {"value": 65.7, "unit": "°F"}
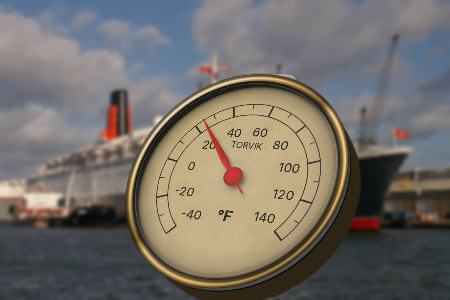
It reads {"value": 25, "unit": "°F"}
